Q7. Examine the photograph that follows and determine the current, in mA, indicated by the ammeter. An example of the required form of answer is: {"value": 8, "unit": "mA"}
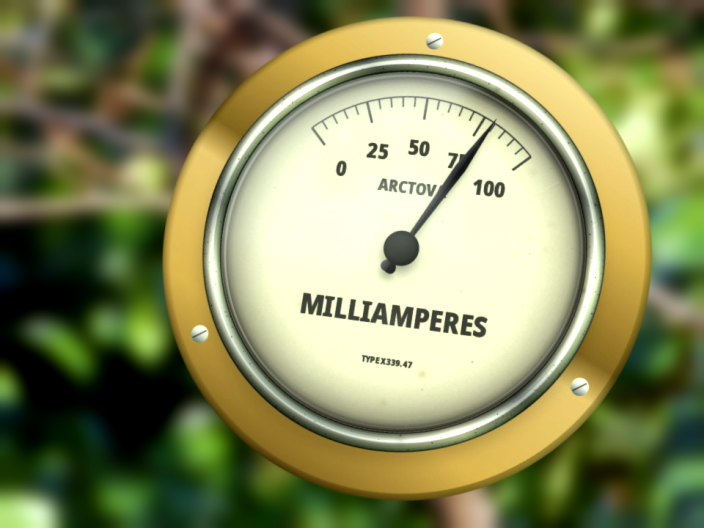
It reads {"value": 80, "unit": "mA"}
